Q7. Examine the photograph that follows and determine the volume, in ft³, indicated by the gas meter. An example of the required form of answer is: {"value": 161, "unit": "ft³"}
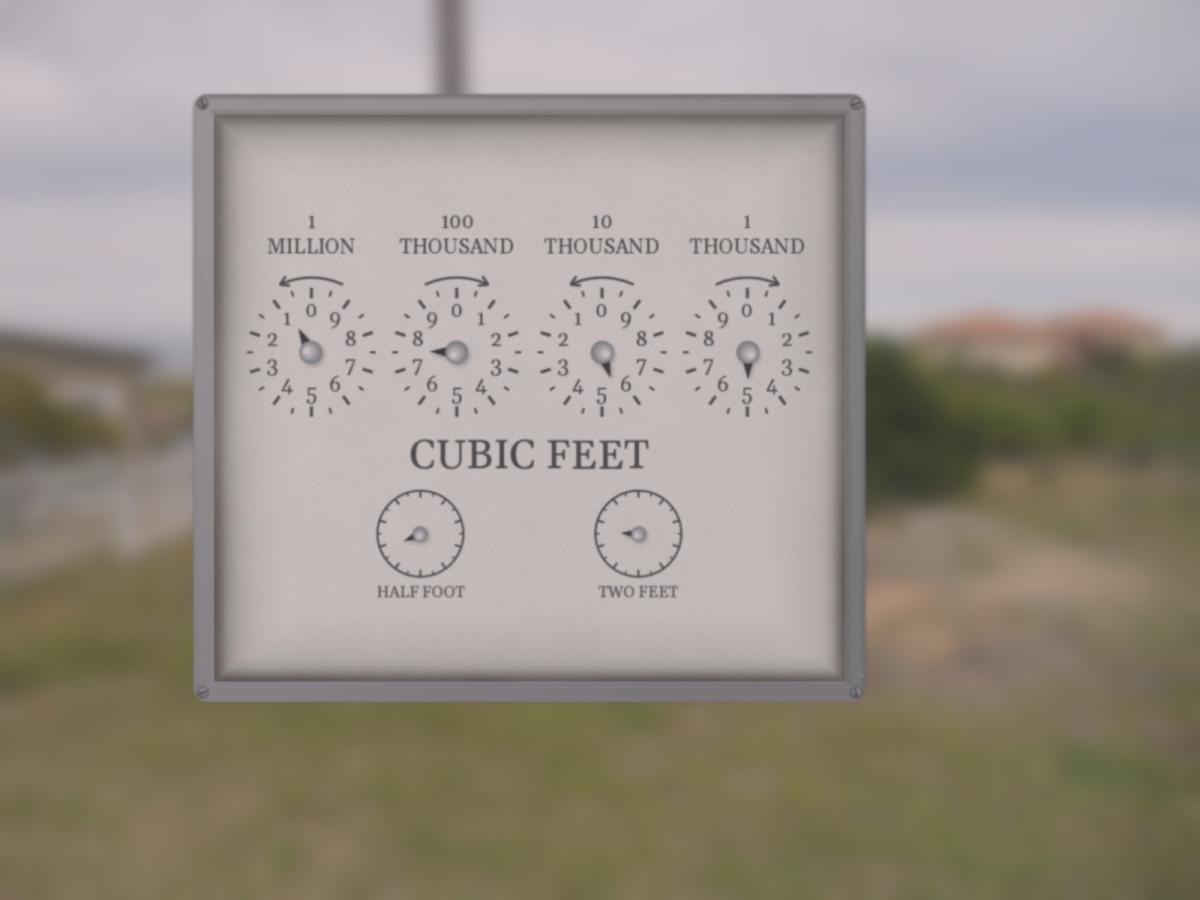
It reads {"value": 75500, "unit": "ft³"}
